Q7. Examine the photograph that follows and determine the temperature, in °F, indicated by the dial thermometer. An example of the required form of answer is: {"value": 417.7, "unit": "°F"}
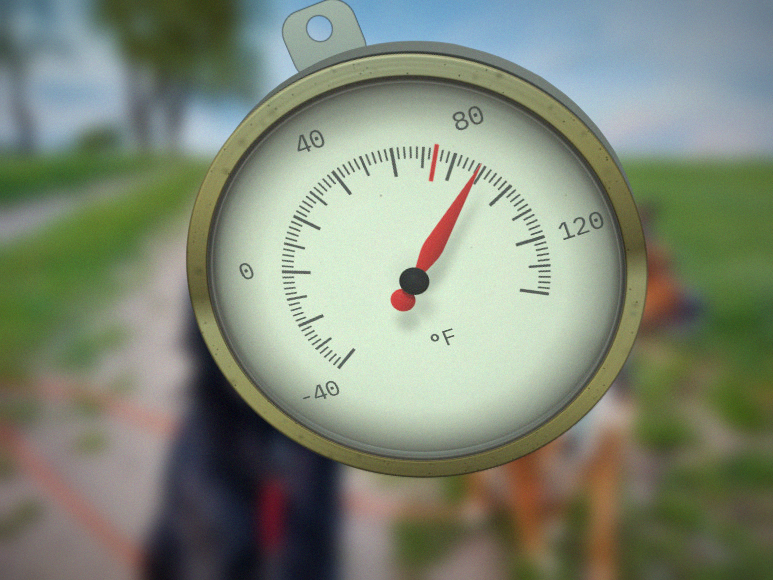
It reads {"value": 88, "unit": "°F"}
